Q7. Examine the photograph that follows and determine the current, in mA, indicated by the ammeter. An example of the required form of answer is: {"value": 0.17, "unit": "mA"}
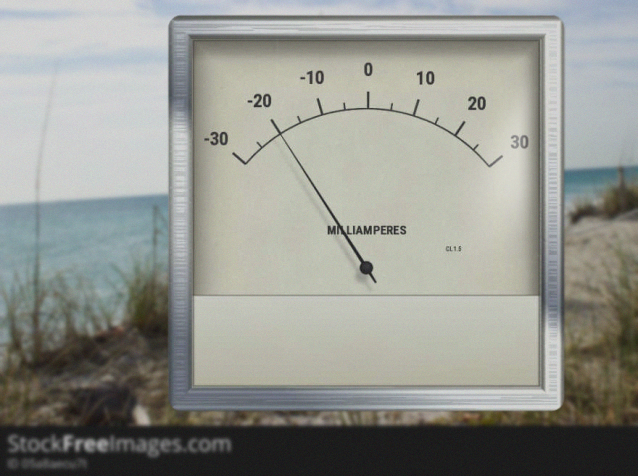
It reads {"value": -20, "unit": "mA"}
